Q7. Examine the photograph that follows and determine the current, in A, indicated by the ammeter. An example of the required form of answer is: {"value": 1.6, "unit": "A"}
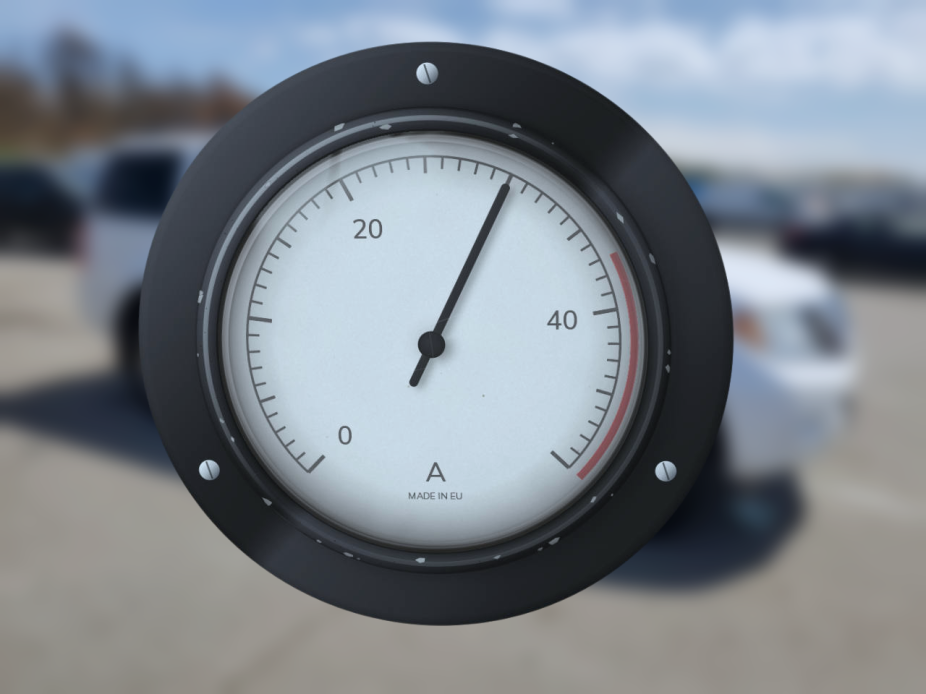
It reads {"value": 30, "unit": "A"}
